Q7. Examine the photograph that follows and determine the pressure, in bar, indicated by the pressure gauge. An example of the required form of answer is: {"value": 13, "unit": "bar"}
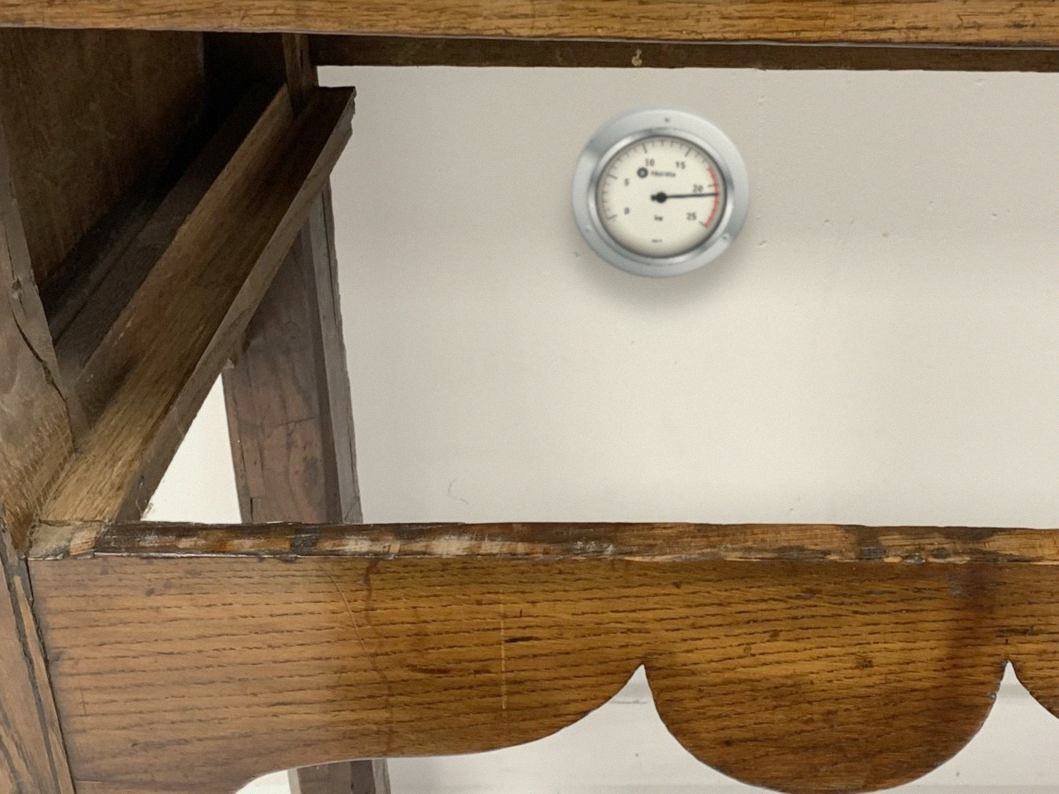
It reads {"value": 21, "unit": "bar"}
